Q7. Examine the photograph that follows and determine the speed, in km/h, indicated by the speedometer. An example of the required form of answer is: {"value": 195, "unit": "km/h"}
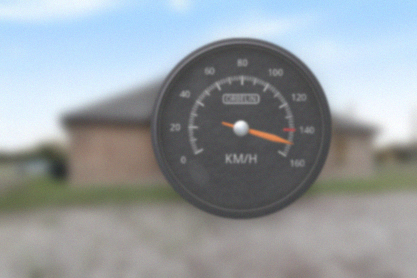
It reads {"value": 150, "unit": "km/h"}
